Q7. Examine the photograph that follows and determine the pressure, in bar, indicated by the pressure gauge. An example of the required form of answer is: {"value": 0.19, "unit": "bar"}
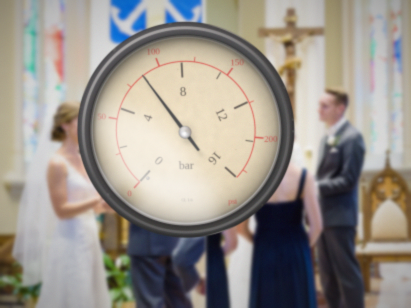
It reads {"value": 6, "unit": "bar"}
